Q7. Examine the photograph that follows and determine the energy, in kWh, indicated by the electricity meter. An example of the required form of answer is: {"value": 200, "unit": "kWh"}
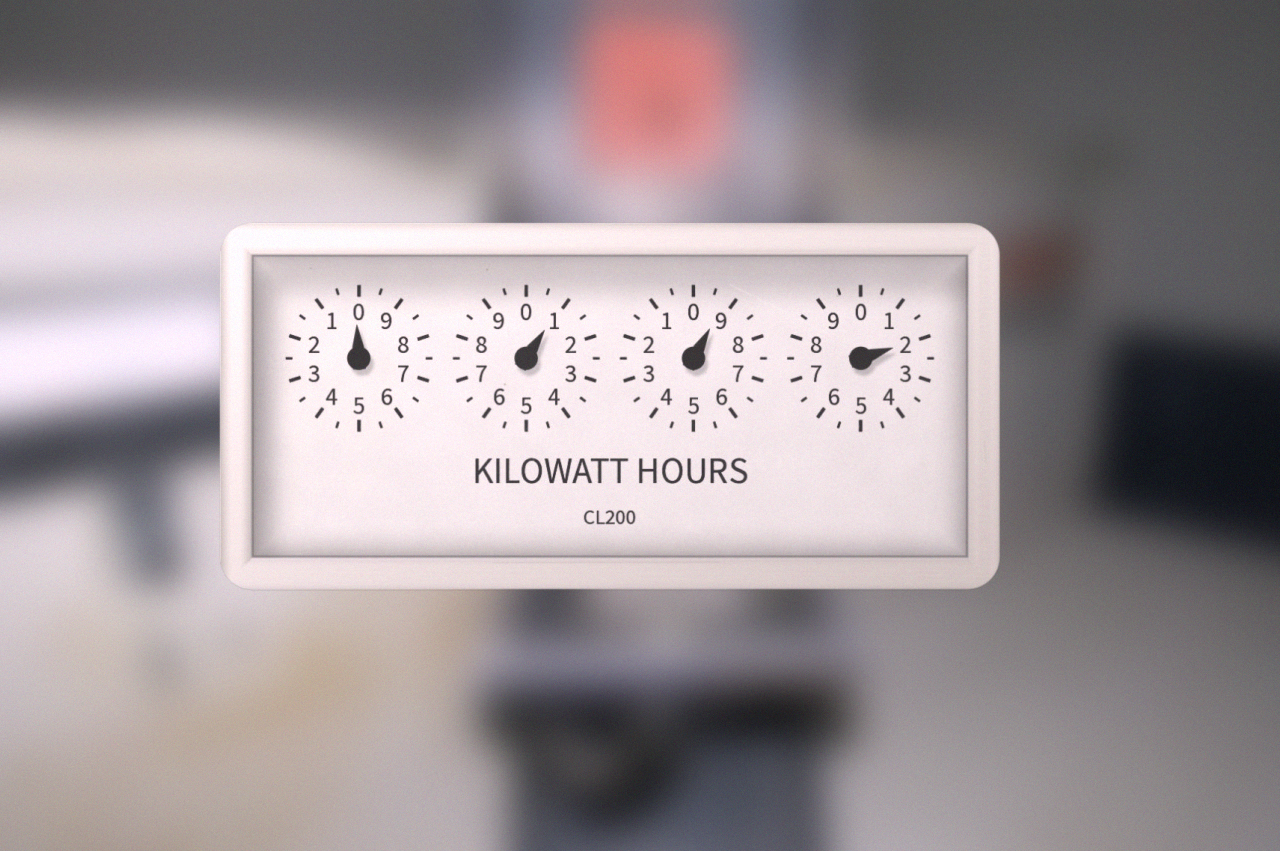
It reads {"value": 92, "unit": "kWh"}
